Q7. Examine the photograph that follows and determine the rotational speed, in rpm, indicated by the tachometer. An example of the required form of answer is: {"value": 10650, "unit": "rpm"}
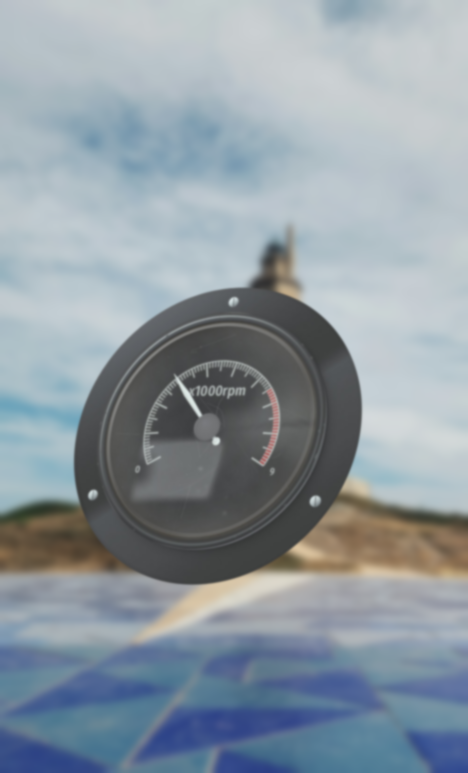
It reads {"value": 3000, "unit": "rpm"}
